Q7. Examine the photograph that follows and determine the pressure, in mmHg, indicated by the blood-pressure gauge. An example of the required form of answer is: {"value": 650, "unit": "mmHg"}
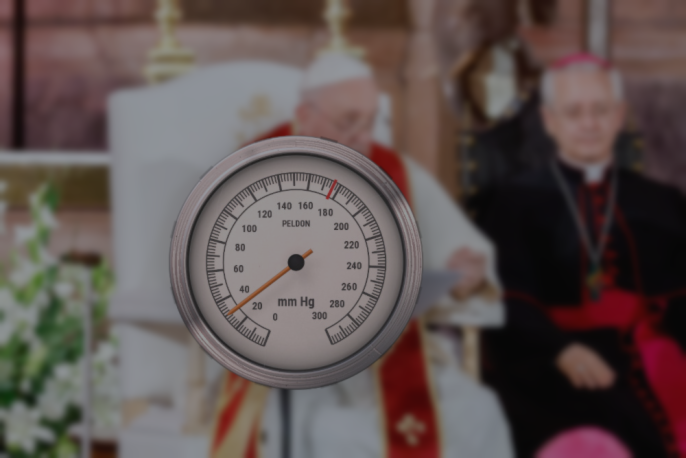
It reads {"value": 30, "unit": "mmHg"}
